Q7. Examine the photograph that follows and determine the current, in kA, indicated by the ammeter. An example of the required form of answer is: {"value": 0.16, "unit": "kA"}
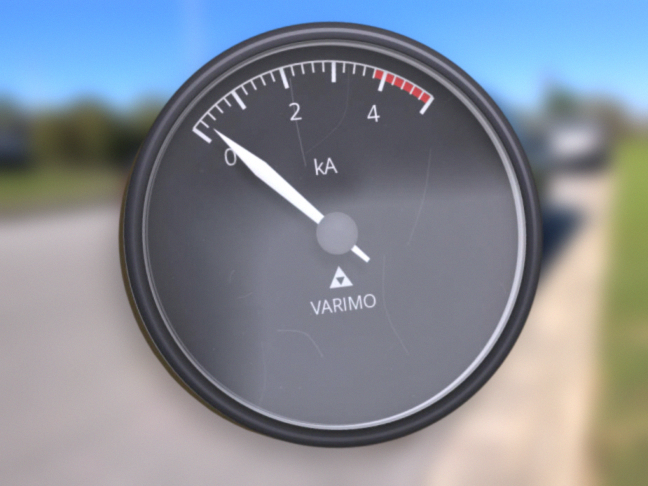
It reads {"value": 0.2, "unit": "kA"}
